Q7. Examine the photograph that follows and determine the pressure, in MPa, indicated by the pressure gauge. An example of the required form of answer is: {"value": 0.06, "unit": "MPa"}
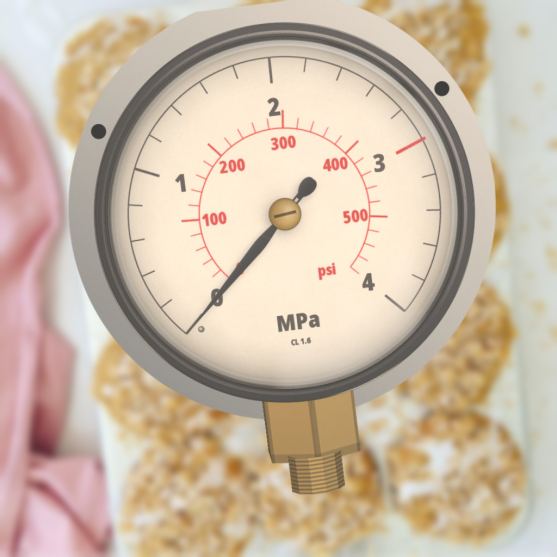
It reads {"value": 0, "unit": "MPa"}
